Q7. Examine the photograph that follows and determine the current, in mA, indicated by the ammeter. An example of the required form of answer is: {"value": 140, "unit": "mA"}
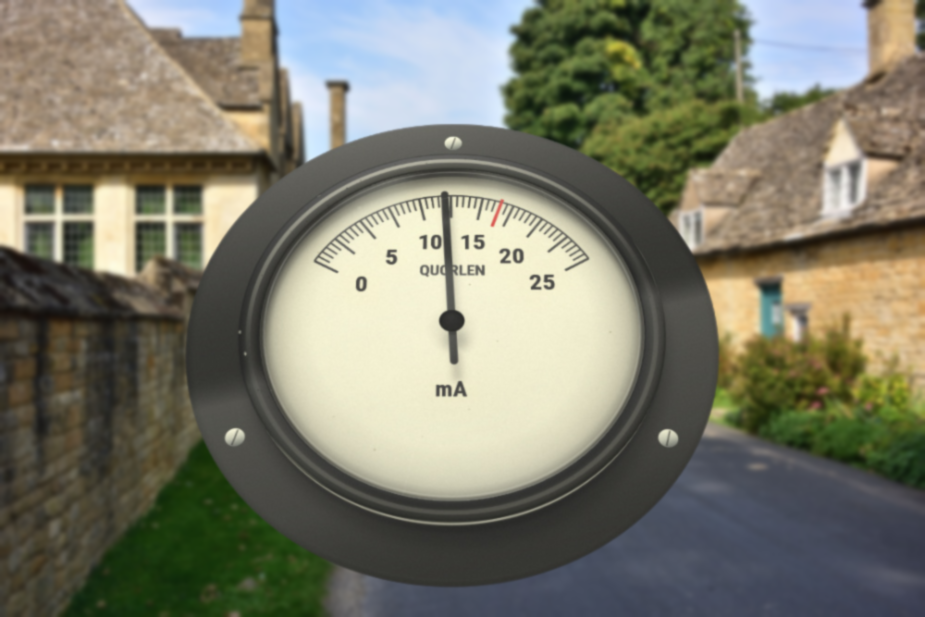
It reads {"value": 12, "unit": "mA"}
